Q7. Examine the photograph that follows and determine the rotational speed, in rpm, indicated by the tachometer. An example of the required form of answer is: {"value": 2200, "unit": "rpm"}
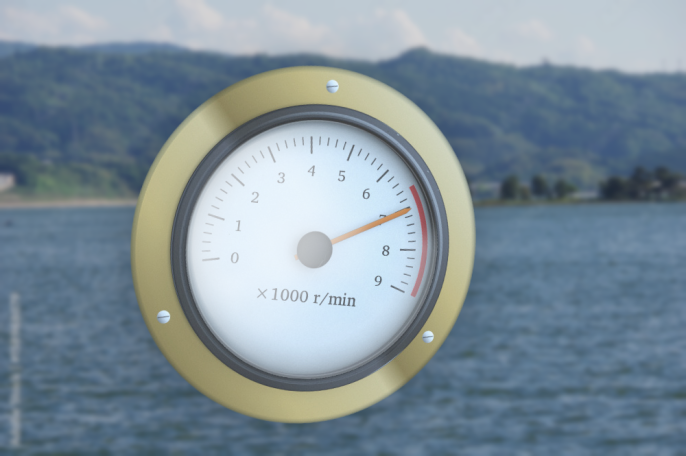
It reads {"value": 7000, "unit": "rpm"}
